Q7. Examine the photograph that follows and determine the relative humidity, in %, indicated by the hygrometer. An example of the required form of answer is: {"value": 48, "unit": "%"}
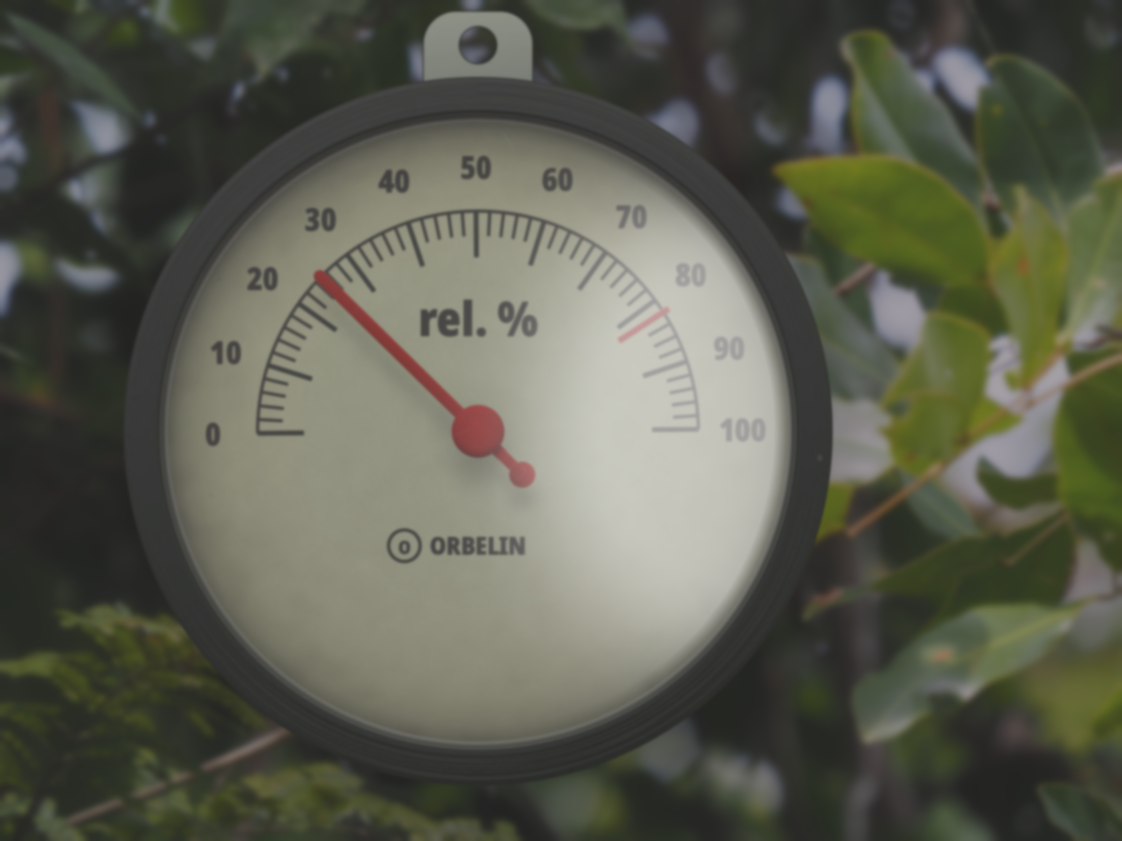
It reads {"value": 25, "unit": "%"}
